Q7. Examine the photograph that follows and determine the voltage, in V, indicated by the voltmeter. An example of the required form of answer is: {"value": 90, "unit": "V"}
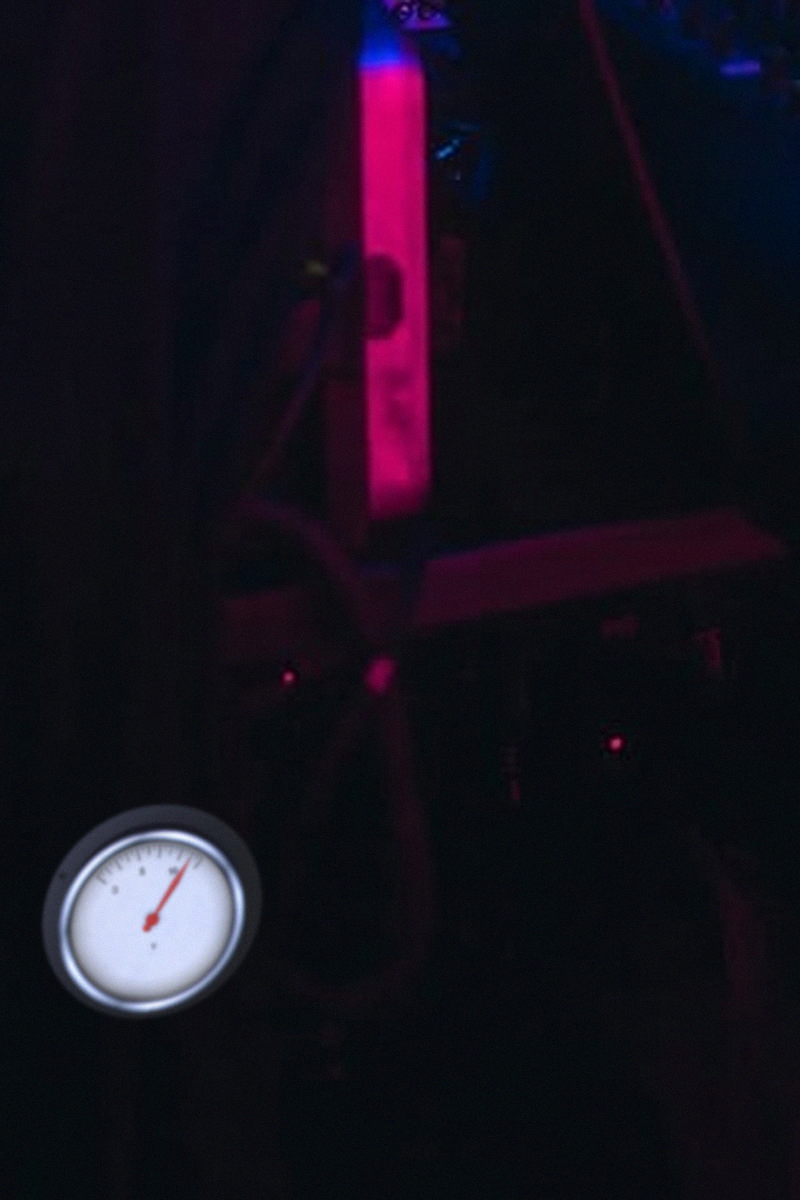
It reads {"value": 18, "unit": "V"}
